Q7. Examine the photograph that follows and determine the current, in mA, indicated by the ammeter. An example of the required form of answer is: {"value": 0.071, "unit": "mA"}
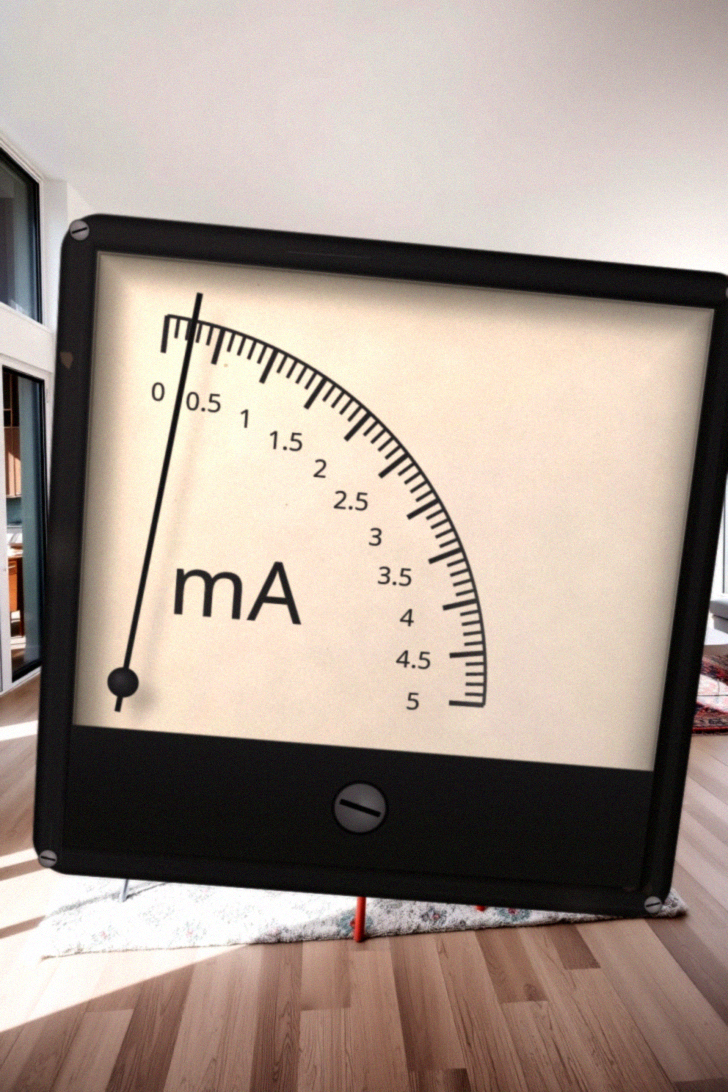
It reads {"value": 0.25, "unit": "mA"}
